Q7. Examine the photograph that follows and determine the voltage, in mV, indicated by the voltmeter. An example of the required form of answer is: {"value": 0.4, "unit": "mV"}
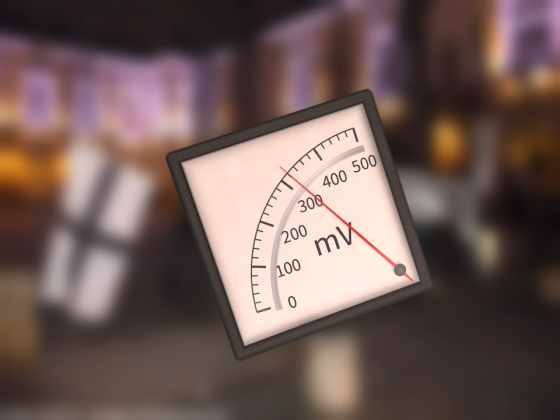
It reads {"value": 320, "unit": "mV"}
